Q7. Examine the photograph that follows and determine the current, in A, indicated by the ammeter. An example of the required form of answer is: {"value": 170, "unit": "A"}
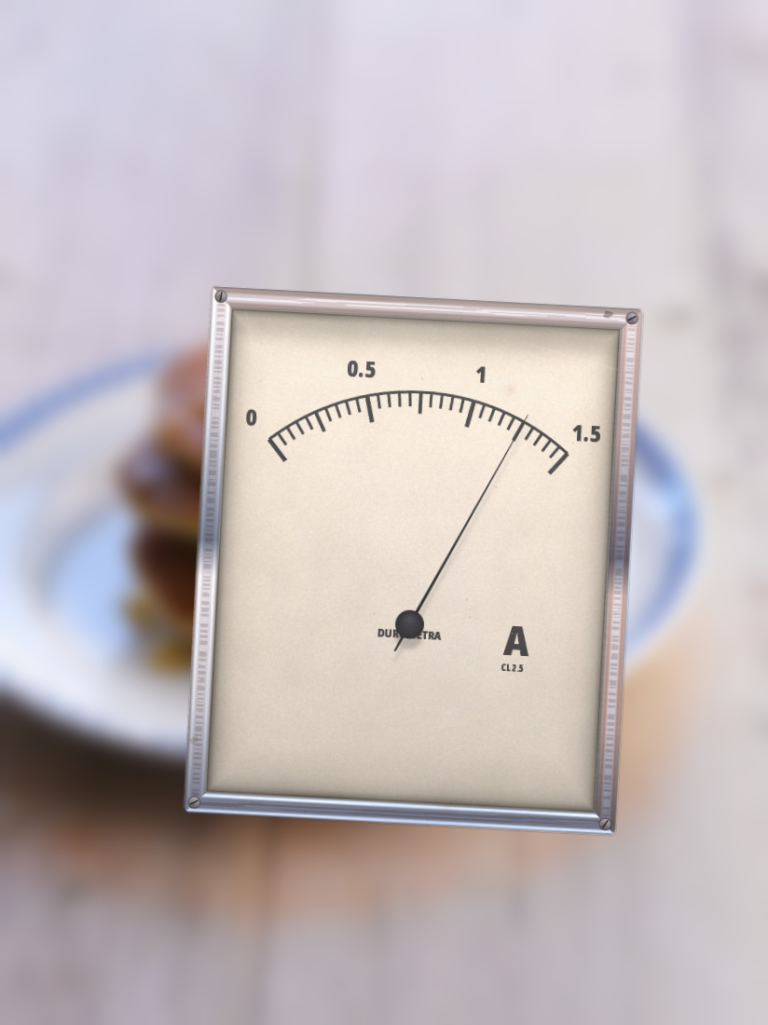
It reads {"value": 1.25, "unit": "A"}
